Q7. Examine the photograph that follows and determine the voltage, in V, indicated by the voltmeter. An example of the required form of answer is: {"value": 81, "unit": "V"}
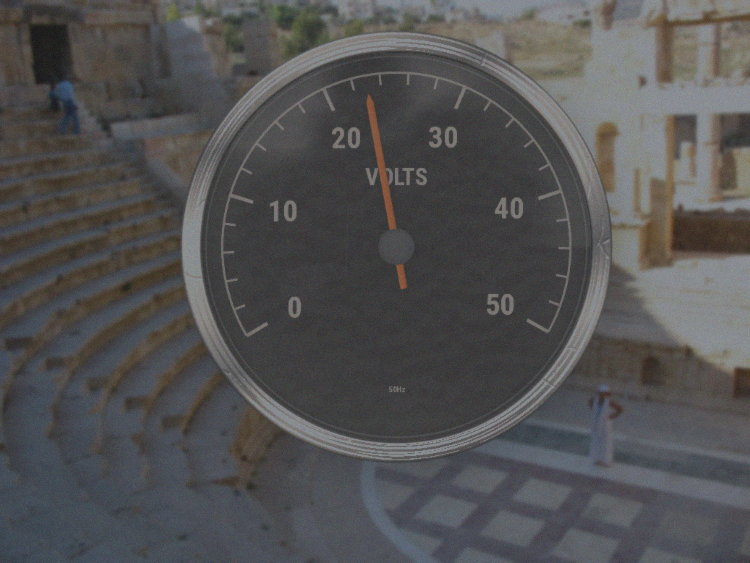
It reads {"value": 23, "unit": "V"}
